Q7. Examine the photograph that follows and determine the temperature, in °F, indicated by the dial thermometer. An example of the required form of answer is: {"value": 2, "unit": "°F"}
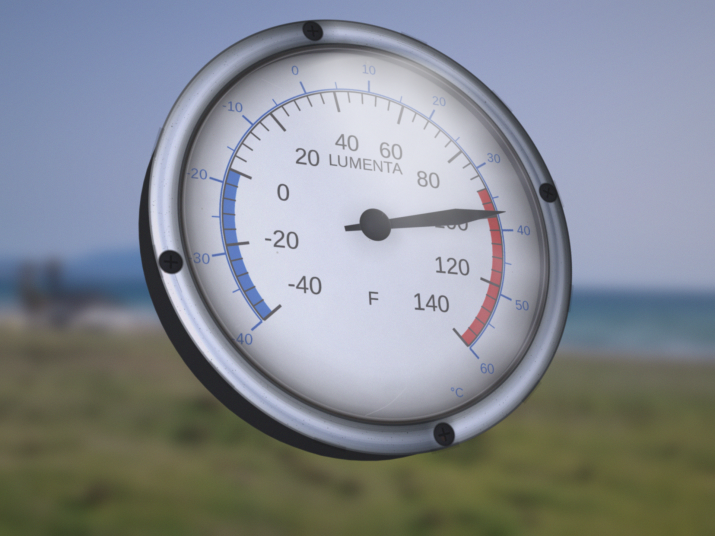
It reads {"value": 100, "unit": "°F"}
